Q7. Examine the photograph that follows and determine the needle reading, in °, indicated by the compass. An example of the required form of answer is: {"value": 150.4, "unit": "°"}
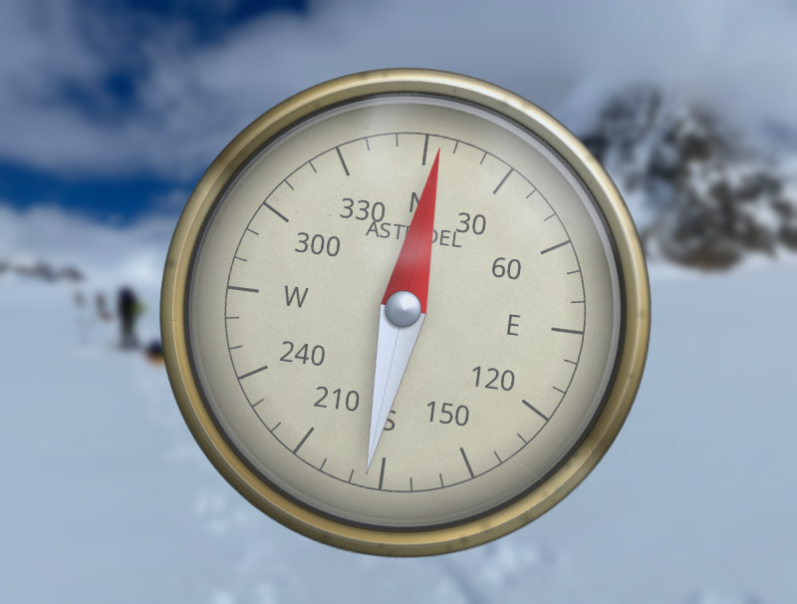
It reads {"value": 5, "unit": "°"}
